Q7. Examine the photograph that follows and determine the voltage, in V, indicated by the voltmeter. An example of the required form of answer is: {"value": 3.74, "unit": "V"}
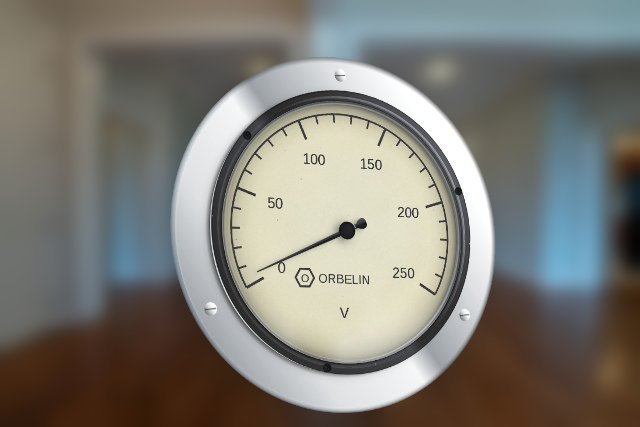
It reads {"value": 5, "unit": "V"}
